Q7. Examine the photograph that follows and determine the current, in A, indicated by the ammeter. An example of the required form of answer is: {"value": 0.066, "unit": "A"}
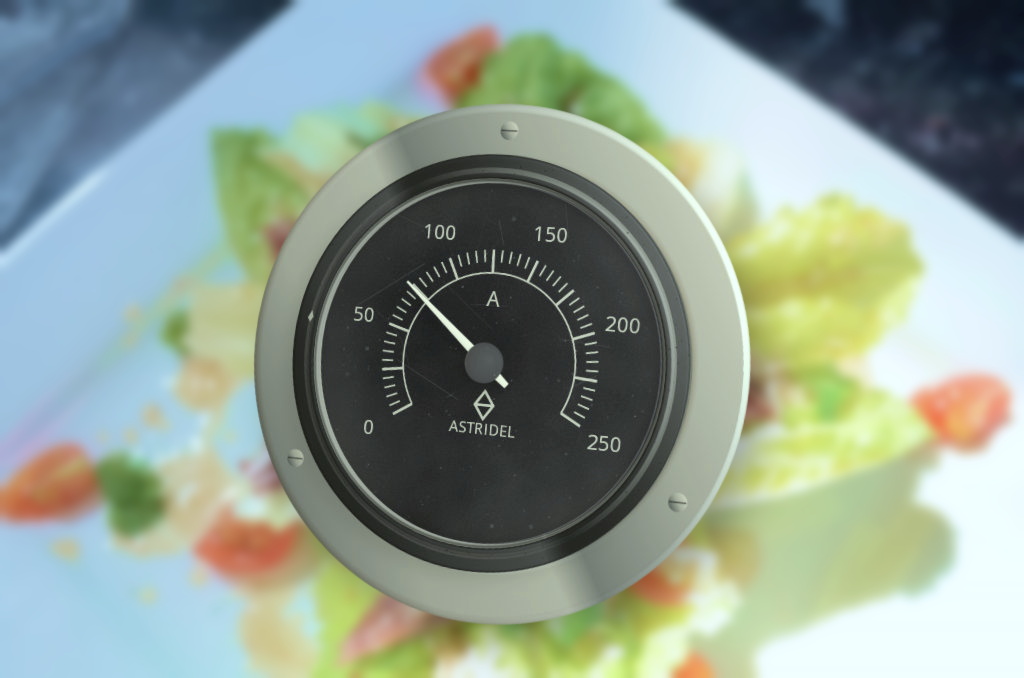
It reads {"value": 75, "unit": "A"}
